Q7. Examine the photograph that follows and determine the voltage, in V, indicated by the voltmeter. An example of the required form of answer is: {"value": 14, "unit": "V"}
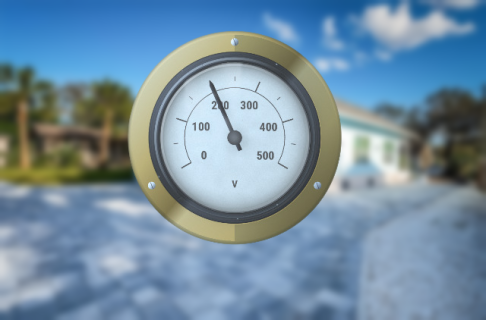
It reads {"value": 200, "unit": "V"}
